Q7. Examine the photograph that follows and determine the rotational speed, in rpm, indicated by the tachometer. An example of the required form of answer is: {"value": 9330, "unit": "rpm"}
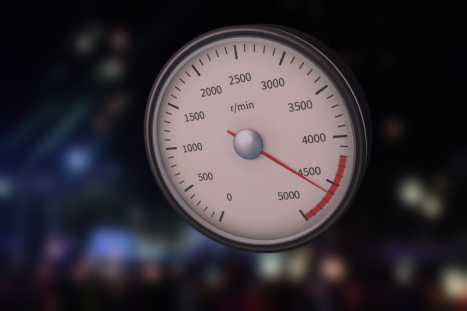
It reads {"value": 4600, "unit": "rpm"}
